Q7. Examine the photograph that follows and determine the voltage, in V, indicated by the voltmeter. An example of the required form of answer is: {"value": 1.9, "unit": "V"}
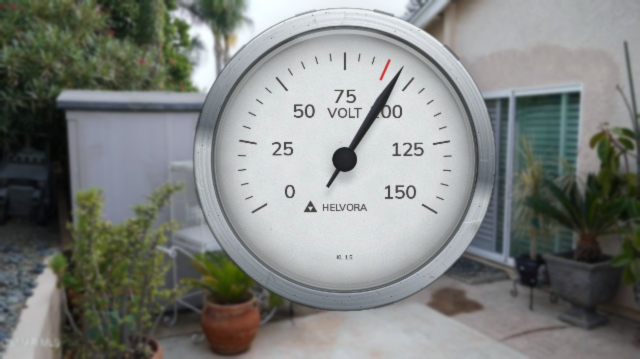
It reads {"value": 95, "unit": "V"}
